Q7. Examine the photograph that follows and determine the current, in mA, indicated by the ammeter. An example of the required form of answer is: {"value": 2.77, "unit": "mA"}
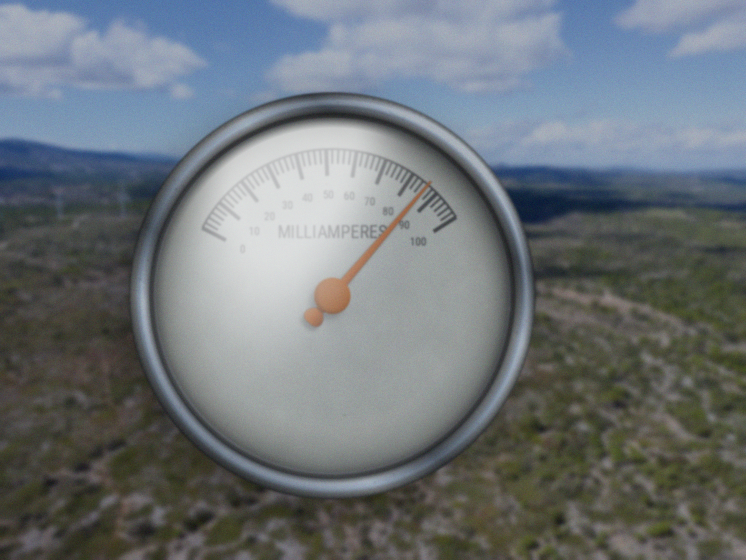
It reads {"value": 86, "unit": "mA"}
